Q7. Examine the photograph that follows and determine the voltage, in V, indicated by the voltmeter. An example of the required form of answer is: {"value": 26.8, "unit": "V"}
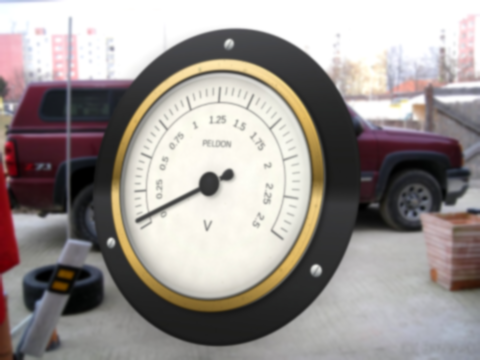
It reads {"value": 0.05, "unit": "V"}
